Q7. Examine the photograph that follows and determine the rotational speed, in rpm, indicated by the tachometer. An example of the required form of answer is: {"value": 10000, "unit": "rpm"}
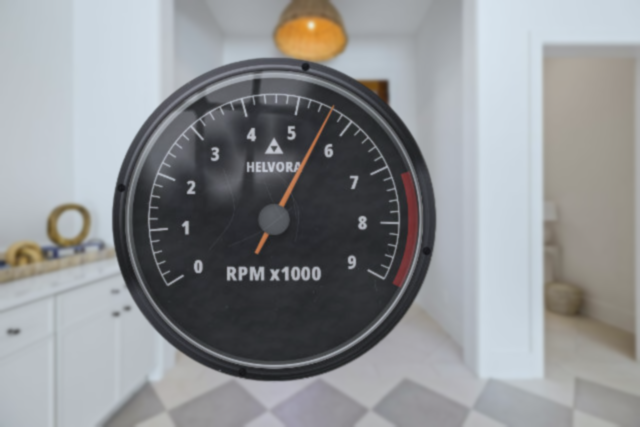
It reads {"value": 5600, "unit": "rpm"}
